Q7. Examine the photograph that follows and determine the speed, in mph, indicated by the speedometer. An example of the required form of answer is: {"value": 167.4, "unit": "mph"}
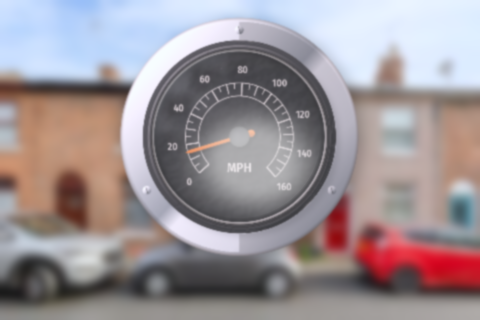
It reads {"value": 15, "unit": "mph"}
